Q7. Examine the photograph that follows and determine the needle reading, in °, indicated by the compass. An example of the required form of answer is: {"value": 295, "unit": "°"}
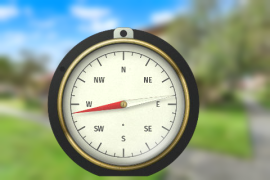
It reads {"value": 260, "unit": "°"}
